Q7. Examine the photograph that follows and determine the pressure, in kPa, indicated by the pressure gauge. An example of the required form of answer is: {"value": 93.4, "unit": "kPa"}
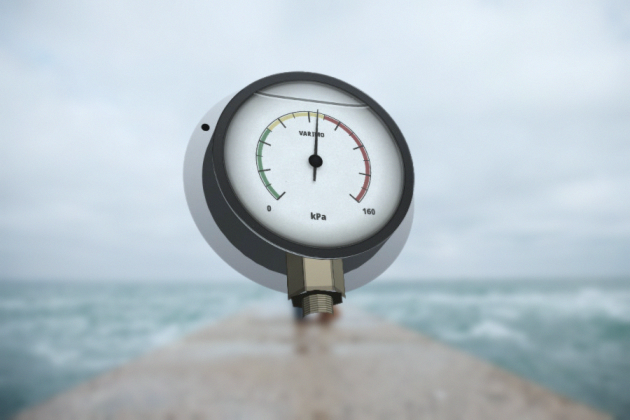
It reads {"value": 85, "unit": "kPa"}
